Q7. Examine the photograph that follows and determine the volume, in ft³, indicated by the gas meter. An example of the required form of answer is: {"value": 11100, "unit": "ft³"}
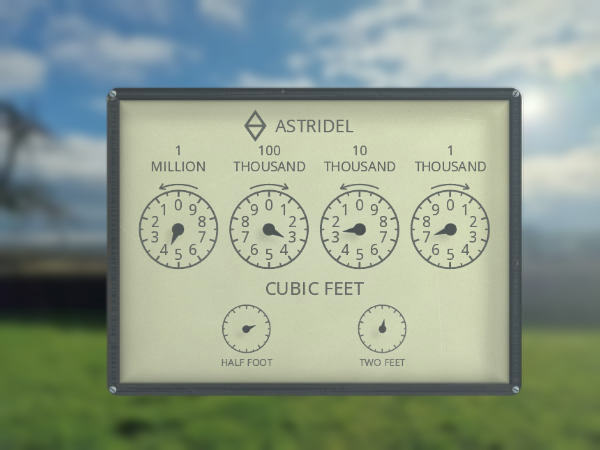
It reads {"value": 432700, "unit": "ft³"}
